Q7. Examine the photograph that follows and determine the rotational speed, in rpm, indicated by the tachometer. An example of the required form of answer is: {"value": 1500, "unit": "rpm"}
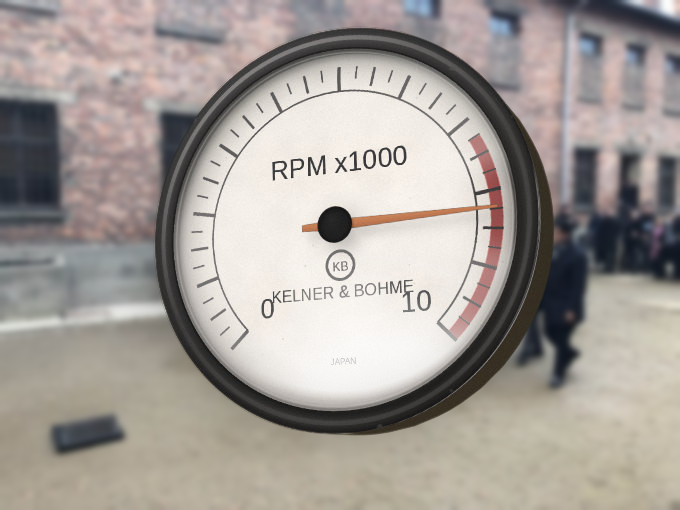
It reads {"value": 8250, "unit": "rpm"}
